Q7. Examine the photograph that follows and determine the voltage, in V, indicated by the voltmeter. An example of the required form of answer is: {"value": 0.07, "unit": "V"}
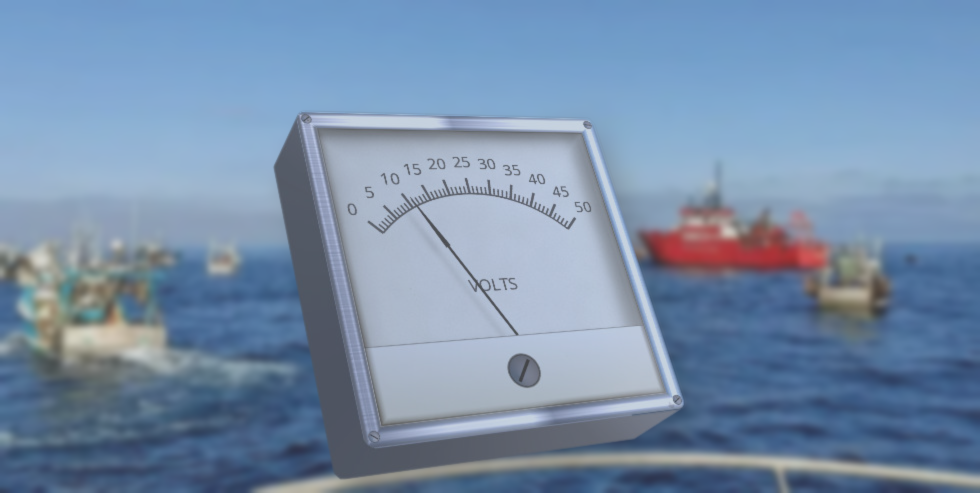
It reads {"value": 10, "unit": "V"}
